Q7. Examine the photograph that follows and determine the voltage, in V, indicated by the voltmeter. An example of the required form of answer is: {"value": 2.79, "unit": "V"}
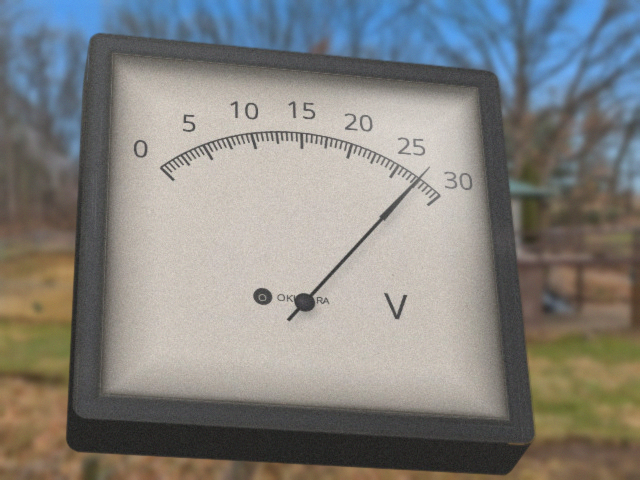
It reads {"value": 27.5, "unit": "V"}
